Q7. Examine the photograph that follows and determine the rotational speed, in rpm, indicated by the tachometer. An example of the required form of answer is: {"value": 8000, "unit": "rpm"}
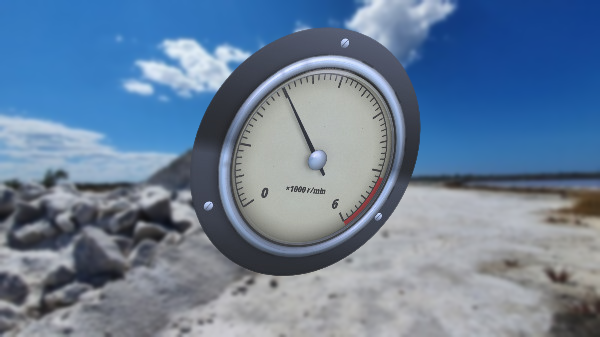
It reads {"value": 2000, "unit": "rpm"}
